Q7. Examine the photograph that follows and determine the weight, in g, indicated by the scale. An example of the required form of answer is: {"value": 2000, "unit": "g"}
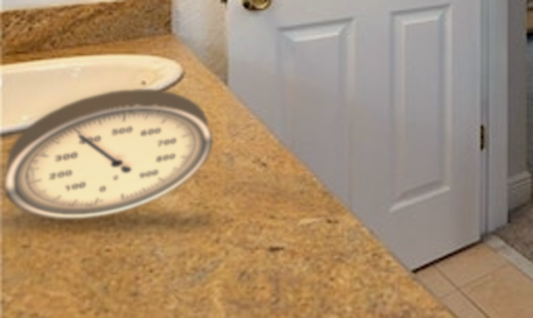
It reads {"value": 400, "unit": "g"}
